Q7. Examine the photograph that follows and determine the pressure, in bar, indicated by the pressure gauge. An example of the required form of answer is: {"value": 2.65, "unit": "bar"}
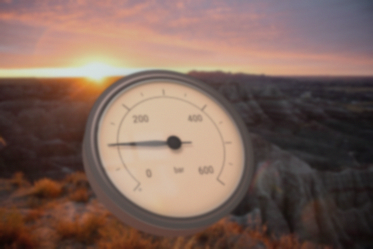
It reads {"value": 100, "unit": "bar"}
